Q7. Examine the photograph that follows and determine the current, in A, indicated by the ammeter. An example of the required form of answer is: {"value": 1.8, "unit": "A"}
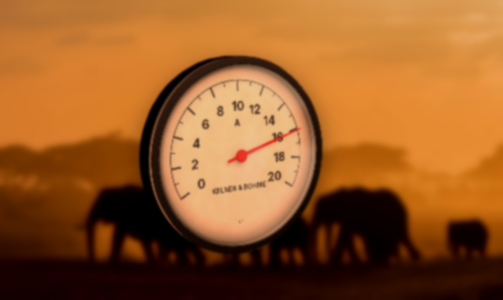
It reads {"value": 16, "unit": "A"}
